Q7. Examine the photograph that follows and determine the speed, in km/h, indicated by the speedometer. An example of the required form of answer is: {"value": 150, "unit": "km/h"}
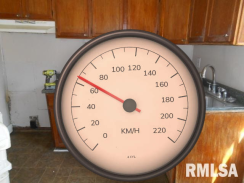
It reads {"value": 65, "unit": "km/h"}
